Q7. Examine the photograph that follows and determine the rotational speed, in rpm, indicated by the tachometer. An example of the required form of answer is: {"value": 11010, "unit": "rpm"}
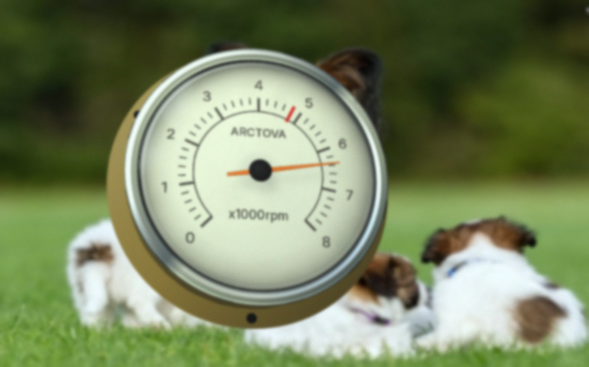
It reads {"value": 6400, "unit": "rpm"}
